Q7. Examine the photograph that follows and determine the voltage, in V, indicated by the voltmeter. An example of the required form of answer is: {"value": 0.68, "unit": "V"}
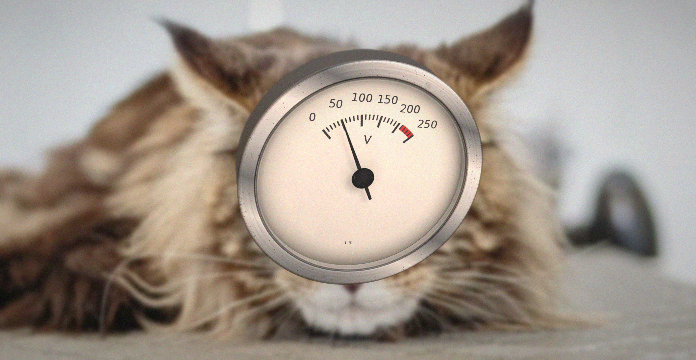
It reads {"value": 50, "unit": "V"}
